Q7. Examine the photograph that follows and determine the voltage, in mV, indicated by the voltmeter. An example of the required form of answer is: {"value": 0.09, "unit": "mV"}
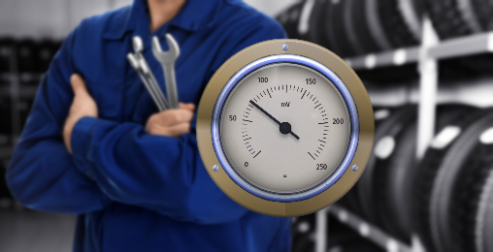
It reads {"value": 75, "unit": "mV"}
